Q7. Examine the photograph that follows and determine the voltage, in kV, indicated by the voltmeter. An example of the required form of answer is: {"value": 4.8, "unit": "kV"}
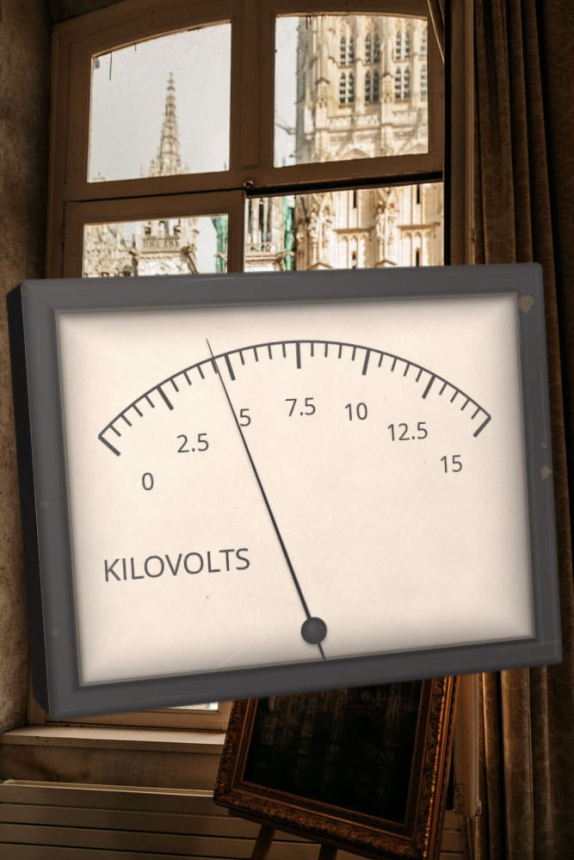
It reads {"value": 4.5, "unit": "kV"}
